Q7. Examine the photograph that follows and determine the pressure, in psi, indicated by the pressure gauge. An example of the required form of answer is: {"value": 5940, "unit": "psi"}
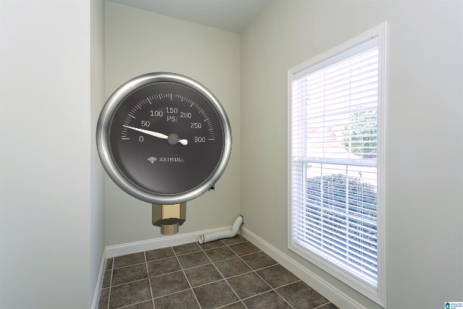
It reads {"value": 25, "unit": "psi"}
